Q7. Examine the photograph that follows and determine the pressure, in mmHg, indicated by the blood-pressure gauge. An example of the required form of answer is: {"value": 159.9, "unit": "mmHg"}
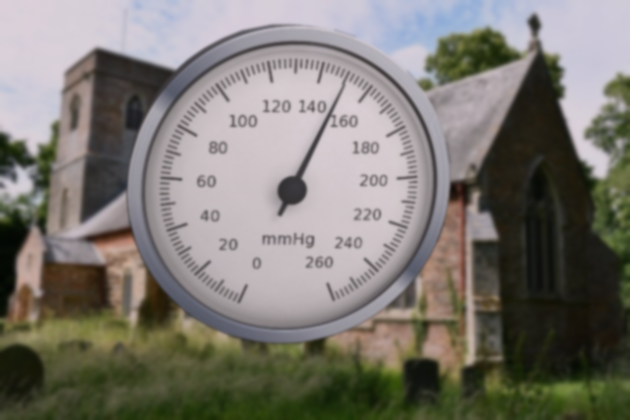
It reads {"value": 150, "unit": "mmHg"}
